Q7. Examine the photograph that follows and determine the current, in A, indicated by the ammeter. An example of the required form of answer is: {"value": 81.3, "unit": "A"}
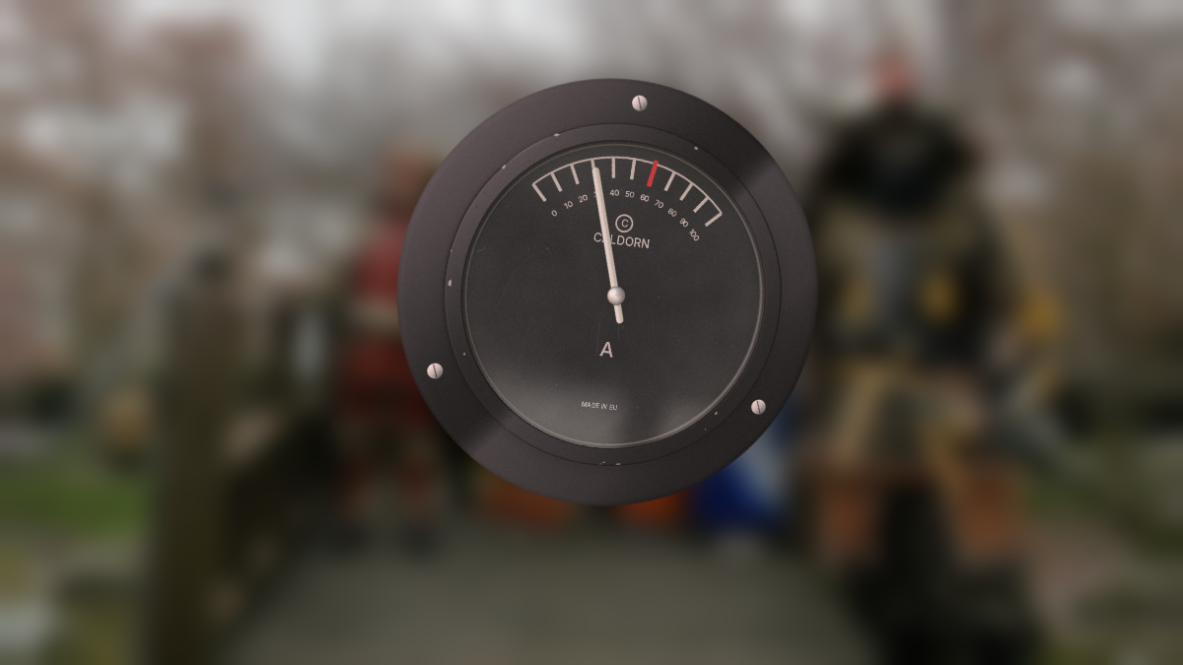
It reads {"value": 30, "unit": "A"}
